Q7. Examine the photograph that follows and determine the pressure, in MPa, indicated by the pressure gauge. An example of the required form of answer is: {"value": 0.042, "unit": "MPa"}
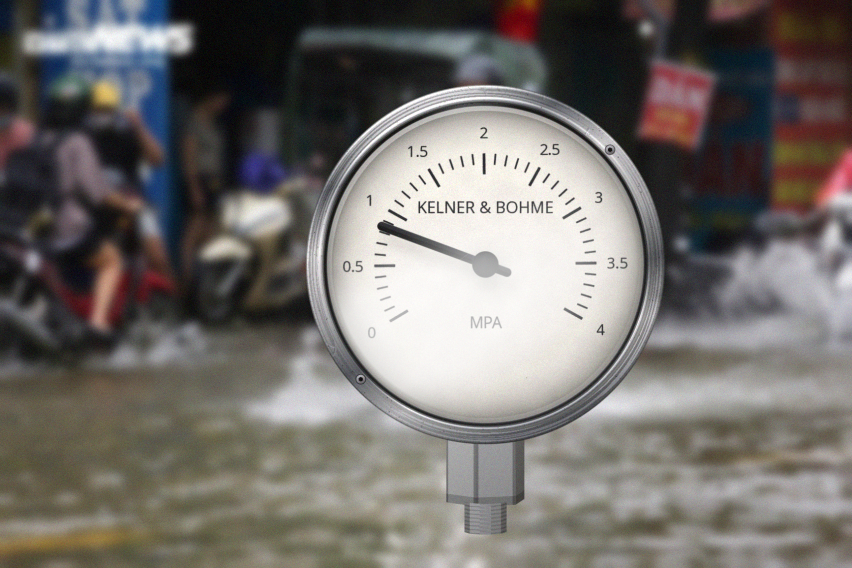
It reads {"value": 0.85, "unit": "MPa"}
